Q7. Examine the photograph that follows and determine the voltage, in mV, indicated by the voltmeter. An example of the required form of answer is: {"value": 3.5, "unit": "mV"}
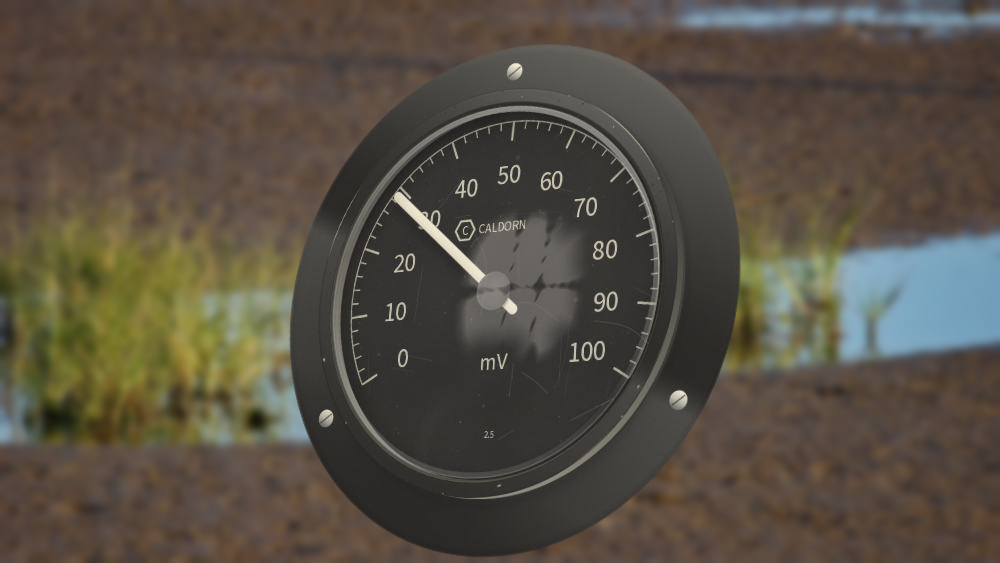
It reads {"value": 29, "unit": "mV"}
